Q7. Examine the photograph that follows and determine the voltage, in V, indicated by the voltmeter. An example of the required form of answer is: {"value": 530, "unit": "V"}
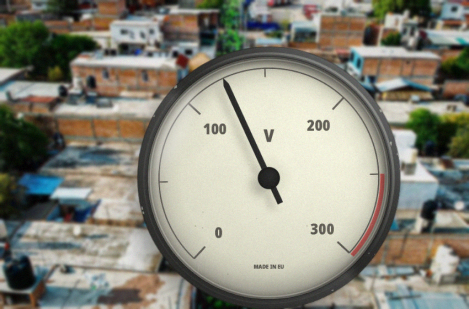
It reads {"value": 125, "unit": "V"}
